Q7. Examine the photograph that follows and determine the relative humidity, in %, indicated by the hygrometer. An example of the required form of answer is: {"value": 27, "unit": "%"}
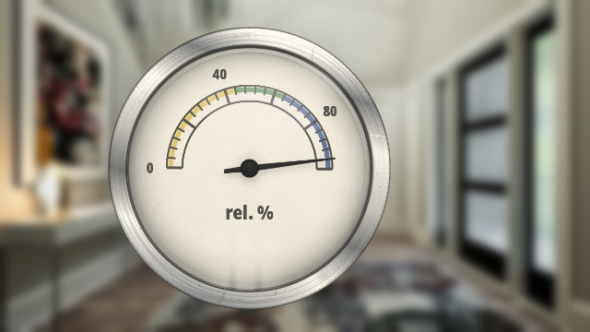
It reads {"value": 96, "unit": "%"}
